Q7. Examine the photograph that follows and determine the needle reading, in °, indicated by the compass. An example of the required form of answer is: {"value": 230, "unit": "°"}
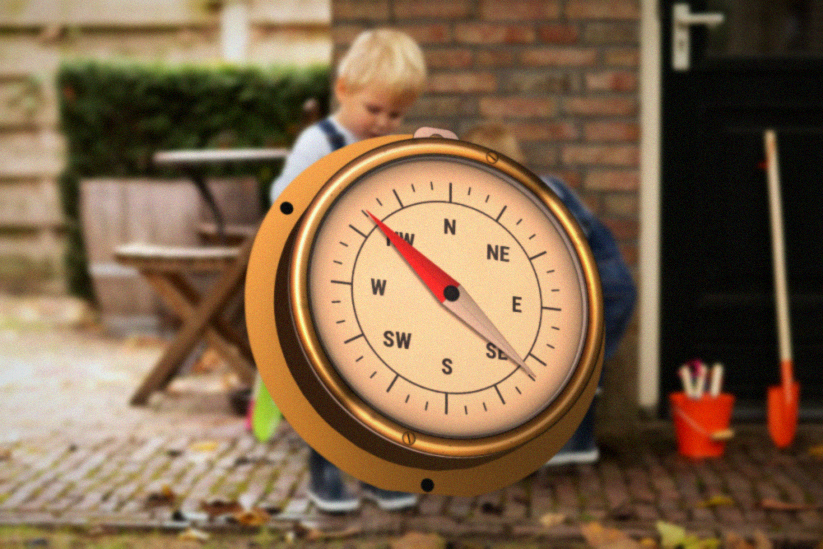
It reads {"value": 310, "unit": "°"}
